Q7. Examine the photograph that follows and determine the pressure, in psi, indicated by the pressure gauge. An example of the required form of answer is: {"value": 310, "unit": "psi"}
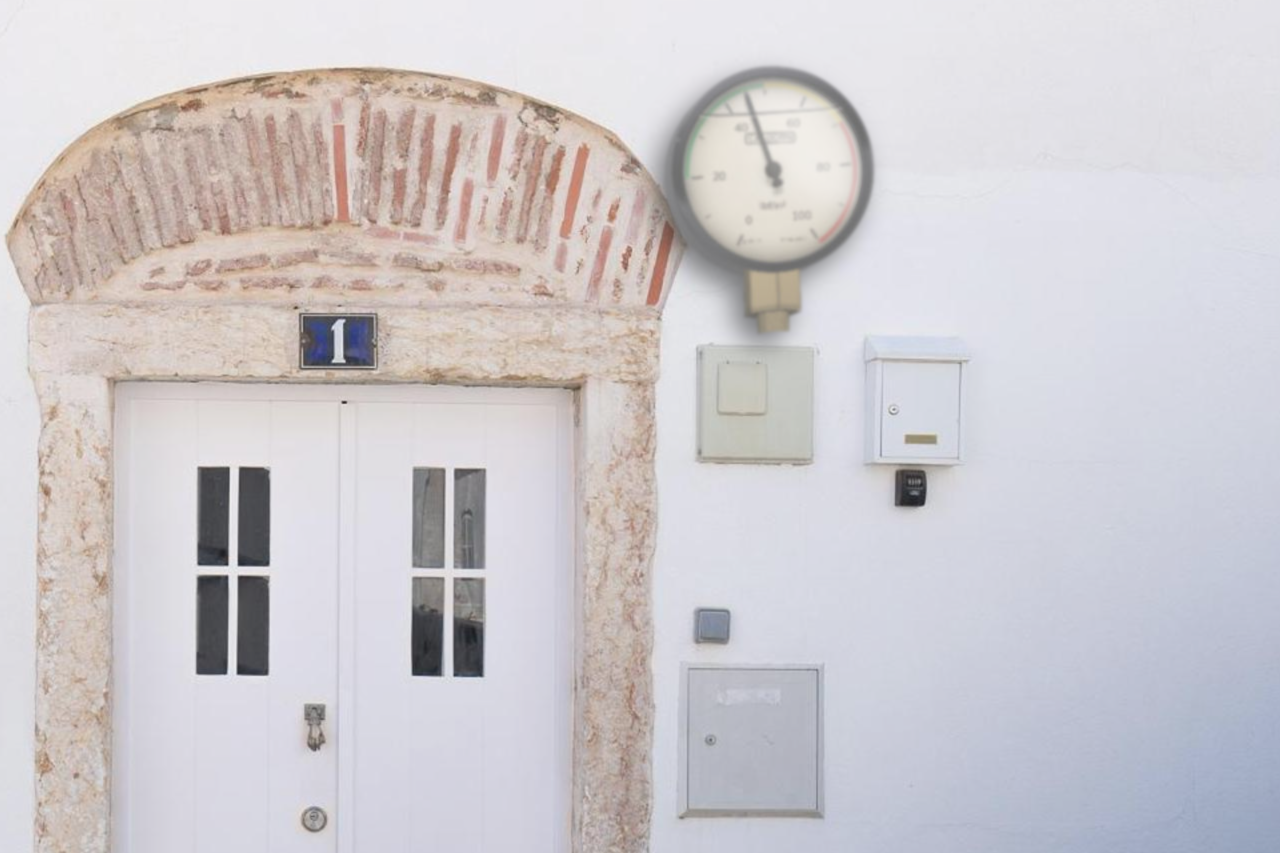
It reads {"value": 45, "unit": "psi"}
